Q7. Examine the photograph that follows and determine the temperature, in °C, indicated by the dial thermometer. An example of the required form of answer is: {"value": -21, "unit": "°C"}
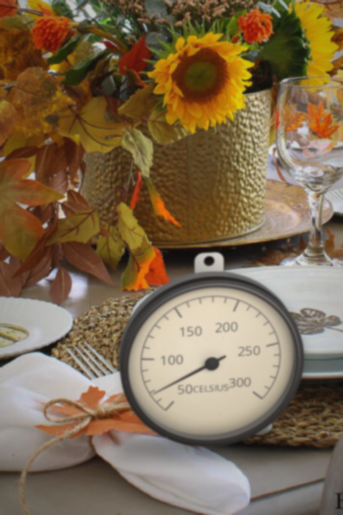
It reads {"value": 70, "unit": "°C"}
